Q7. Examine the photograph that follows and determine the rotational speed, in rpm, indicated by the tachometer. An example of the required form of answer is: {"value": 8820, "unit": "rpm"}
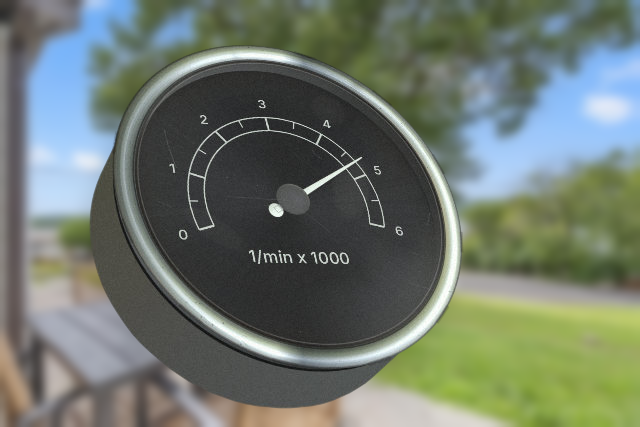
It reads {"value": 4750, "unit": "rpm"}
